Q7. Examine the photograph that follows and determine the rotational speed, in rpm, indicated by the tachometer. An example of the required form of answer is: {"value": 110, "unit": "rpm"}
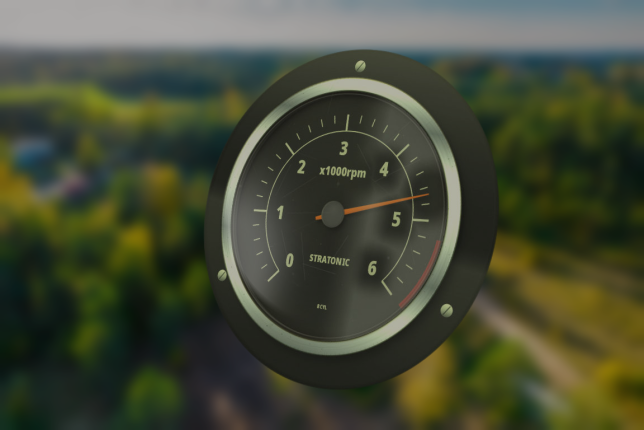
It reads {"value": 4700, "unit": "rpm"}
